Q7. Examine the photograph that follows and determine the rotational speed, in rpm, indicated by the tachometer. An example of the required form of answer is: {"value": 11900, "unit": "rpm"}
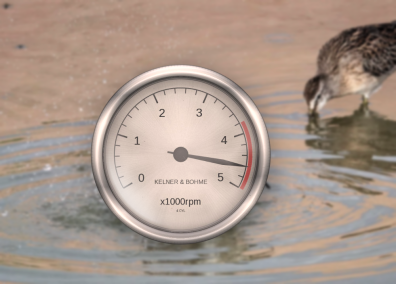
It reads {"value": 4600, "unit": "rpm"}
